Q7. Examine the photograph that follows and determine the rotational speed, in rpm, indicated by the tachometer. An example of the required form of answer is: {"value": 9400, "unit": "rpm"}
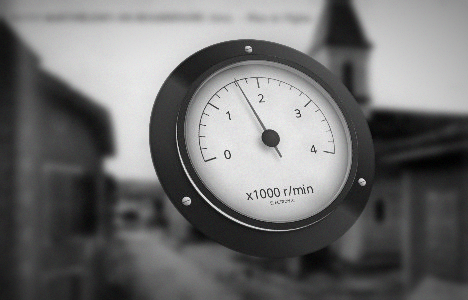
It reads {"value": 1600, "unit": "rpm"}
